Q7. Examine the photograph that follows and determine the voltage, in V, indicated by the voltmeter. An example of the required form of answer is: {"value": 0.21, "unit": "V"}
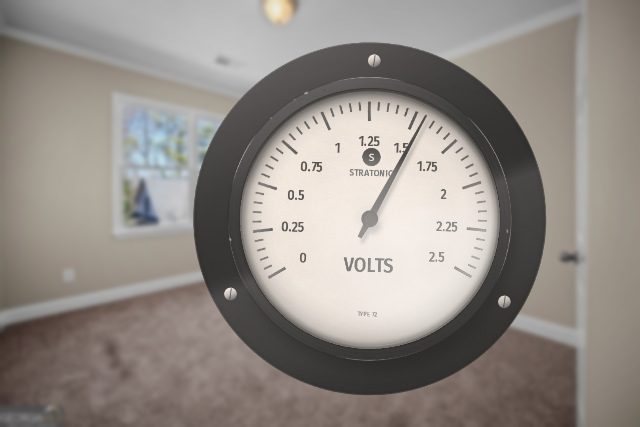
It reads {"value": 1.55, "unit": "V"}
